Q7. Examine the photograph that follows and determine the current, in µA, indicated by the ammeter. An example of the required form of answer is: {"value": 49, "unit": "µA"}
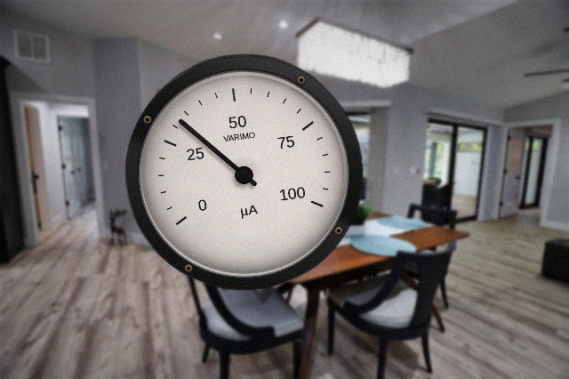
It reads {"value": 32.5, "unit": "µA"}
